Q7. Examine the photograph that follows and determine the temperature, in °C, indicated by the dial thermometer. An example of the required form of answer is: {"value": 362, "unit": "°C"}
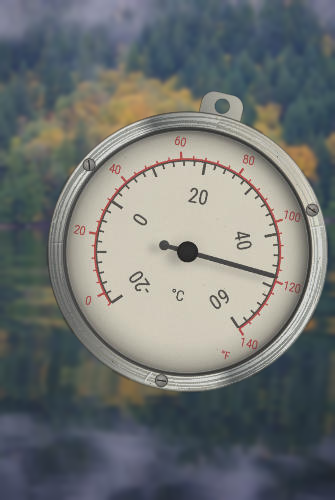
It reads {"value": 48, "unit": "°C"}
